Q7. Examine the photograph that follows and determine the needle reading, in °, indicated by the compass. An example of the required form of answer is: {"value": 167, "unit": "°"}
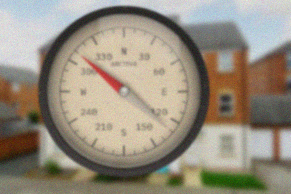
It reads {"value": 310, "unit": "°"}
